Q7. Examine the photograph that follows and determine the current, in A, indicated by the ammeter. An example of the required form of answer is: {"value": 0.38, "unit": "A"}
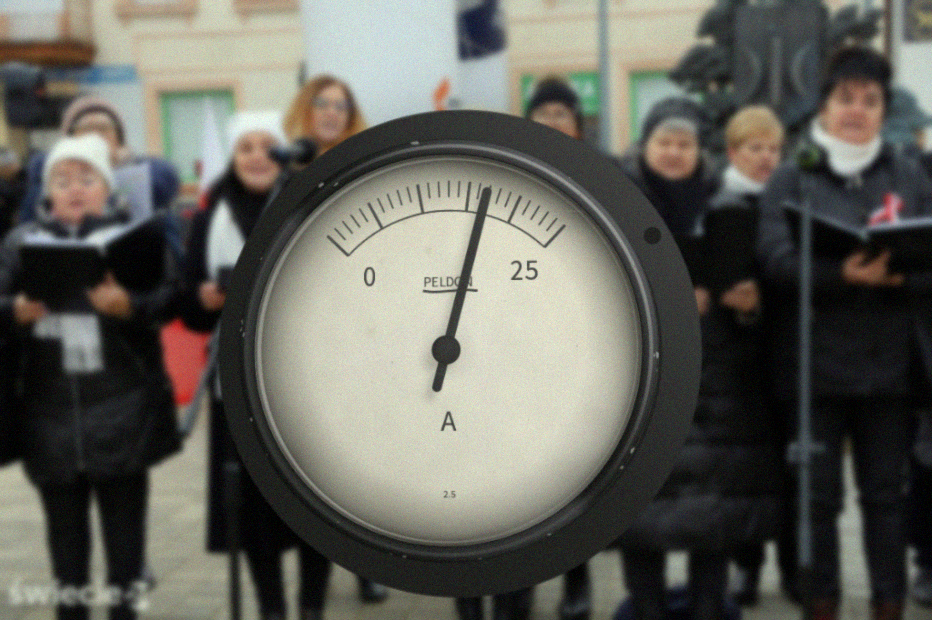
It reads {"value": 17, "unit": "A"}
